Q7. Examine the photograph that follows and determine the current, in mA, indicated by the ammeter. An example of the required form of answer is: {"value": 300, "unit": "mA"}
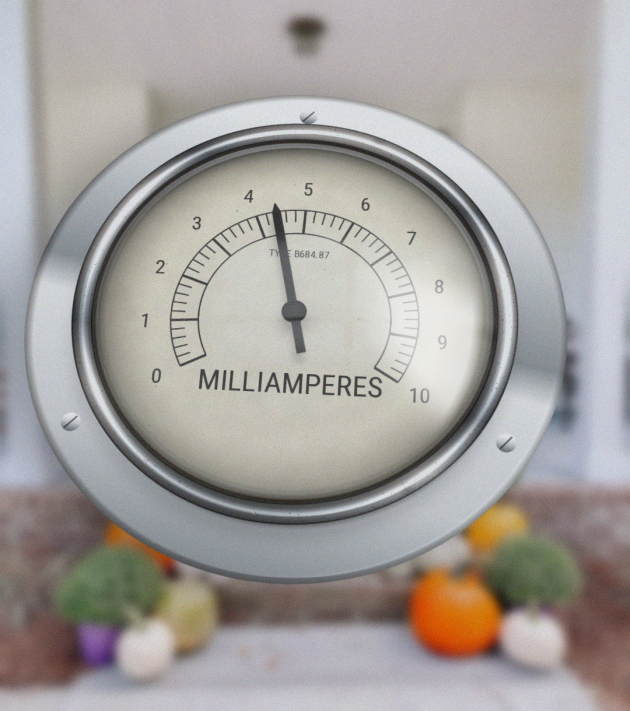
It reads {"value": 4.4, "unit": "mA"}
